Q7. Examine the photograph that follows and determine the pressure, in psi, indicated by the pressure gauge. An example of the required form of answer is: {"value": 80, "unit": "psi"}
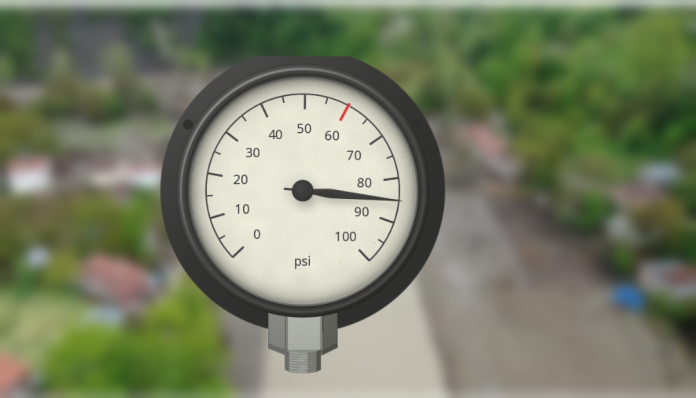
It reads {"value": 85, "unit": "psi"}
